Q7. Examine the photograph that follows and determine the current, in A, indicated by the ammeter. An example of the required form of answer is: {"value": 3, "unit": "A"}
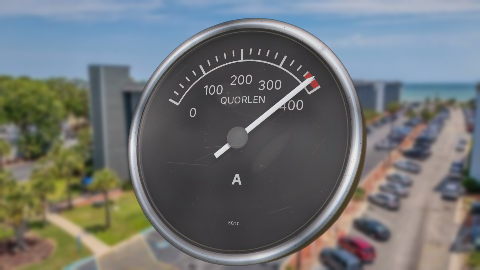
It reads {"value": 380, "unit": "A"}
